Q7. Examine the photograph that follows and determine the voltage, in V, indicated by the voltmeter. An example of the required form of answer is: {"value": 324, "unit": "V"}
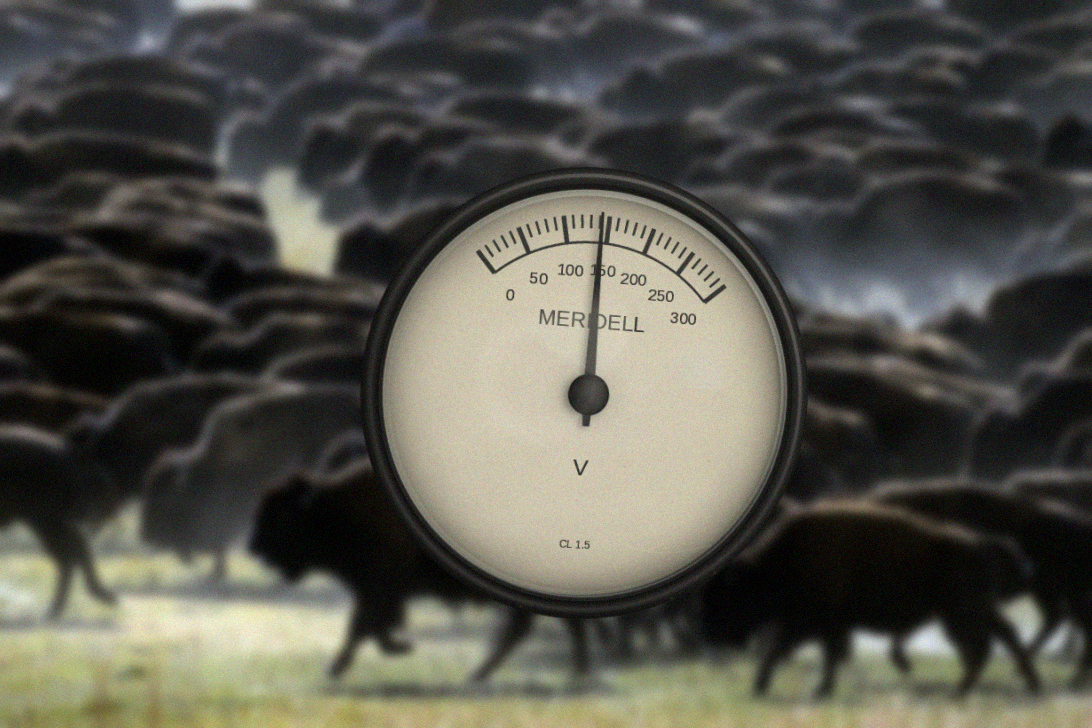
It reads {"value": 140, "unit": "V"}
